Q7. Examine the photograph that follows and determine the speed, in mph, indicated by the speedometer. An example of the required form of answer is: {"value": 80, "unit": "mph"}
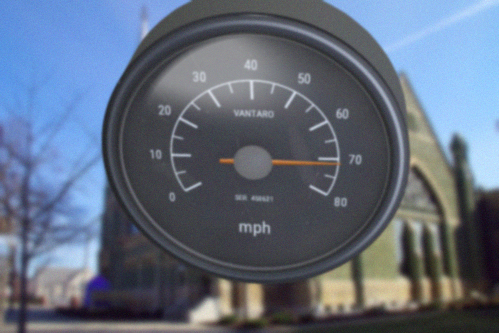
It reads {"value": 70, "unit": "mph"}
